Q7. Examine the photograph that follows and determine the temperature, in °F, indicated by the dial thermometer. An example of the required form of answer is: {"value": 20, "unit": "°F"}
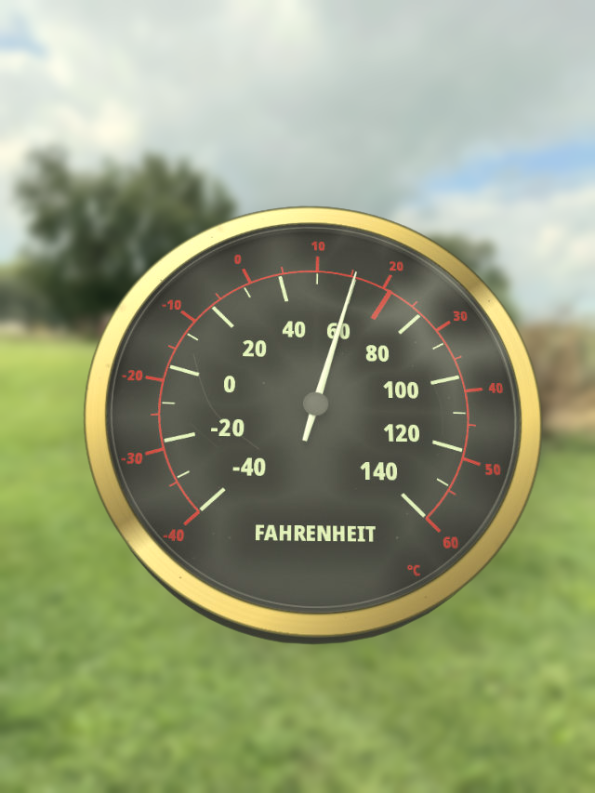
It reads {"value": 60, "unit": "°F"}
